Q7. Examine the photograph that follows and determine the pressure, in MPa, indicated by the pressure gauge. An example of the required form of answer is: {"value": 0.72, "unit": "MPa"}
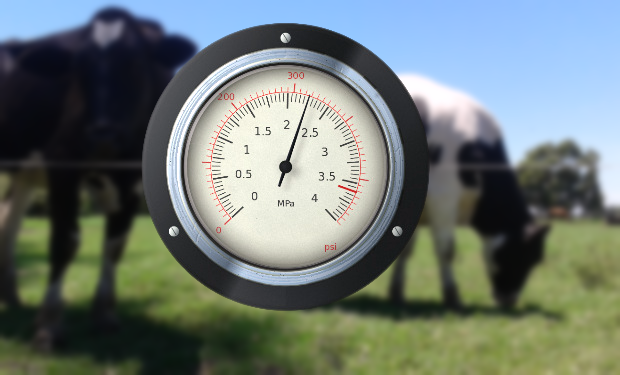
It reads {"value": 2.25, "unit": "MPa"}
